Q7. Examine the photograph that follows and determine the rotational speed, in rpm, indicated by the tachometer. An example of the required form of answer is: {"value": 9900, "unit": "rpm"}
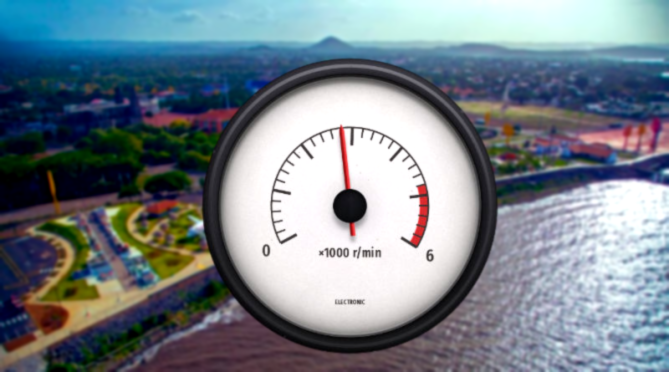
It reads {"value": 2800, "unit": "rpm"}
